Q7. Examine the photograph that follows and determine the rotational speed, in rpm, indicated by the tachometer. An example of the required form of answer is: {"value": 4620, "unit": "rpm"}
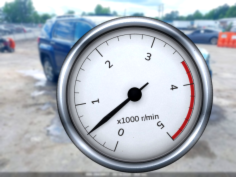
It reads {"value": 500, "unit": "rpm"}
